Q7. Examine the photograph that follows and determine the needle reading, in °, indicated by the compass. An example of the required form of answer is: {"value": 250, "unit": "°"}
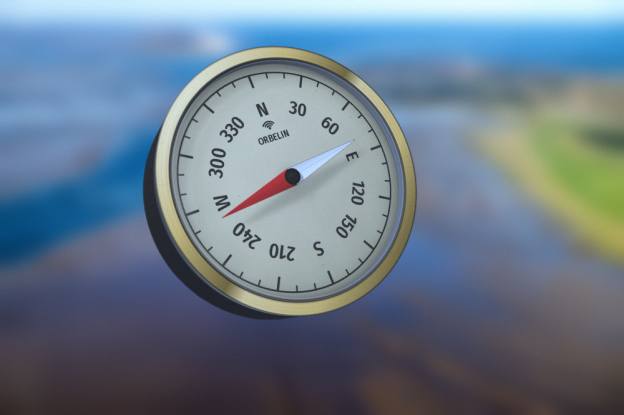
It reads {"value": 260, "unit": "°"}
